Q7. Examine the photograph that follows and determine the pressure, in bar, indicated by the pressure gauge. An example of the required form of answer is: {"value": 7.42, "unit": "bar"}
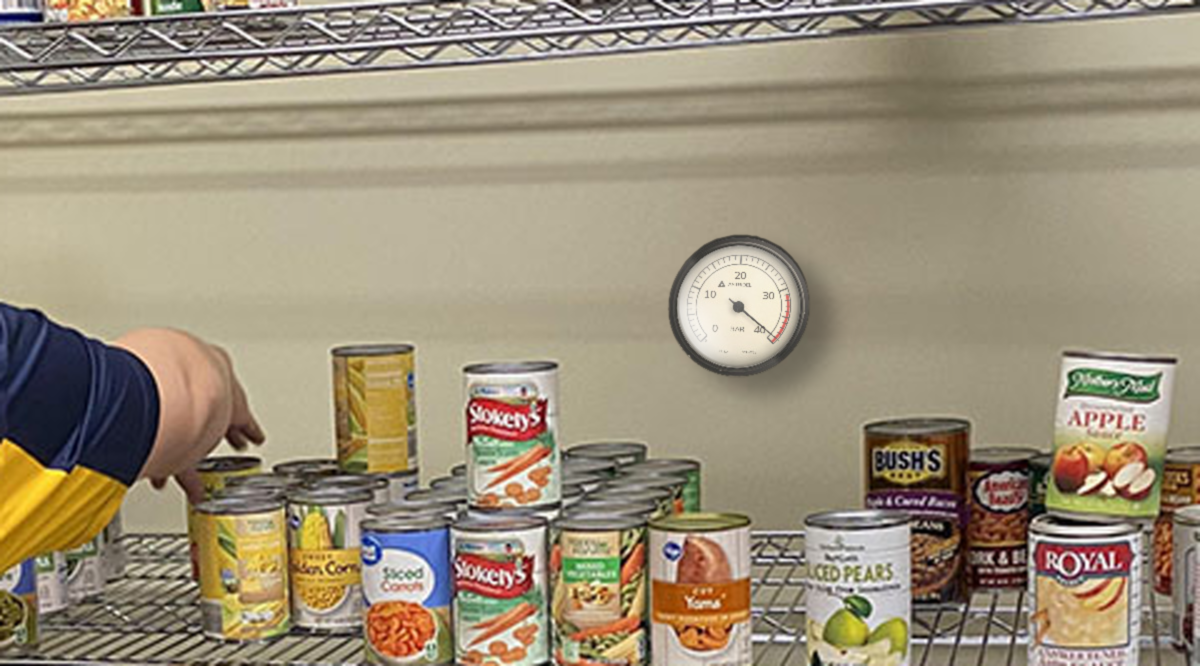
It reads {"value": 39, "unit": "bar"}
